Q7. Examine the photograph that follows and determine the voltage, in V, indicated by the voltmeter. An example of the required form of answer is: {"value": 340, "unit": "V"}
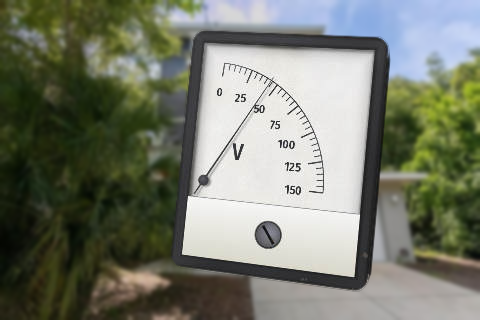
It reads {"value": 45, "unit": "V"}
